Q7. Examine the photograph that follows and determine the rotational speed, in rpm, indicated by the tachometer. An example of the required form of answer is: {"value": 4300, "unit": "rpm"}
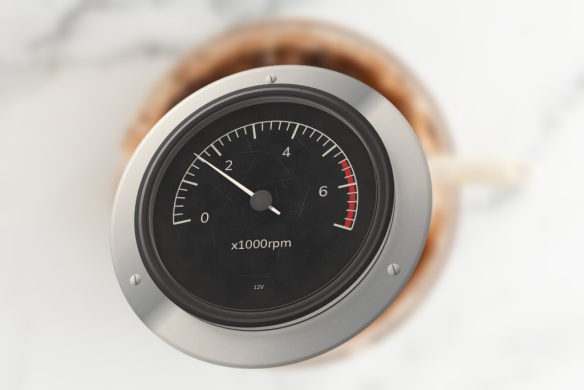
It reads {"value": 1600, "unit": "rpm"}
